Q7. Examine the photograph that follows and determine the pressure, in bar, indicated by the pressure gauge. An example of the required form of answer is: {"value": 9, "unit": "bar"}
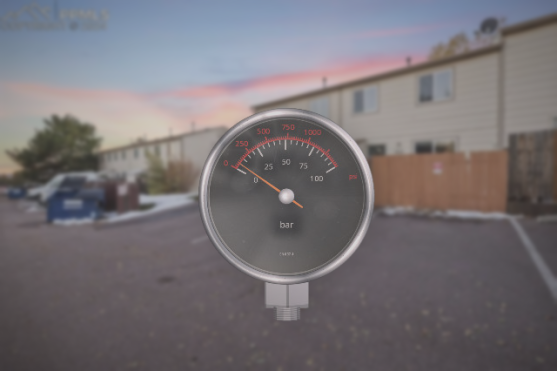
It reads {"value": 5, "unit": "bar"}
